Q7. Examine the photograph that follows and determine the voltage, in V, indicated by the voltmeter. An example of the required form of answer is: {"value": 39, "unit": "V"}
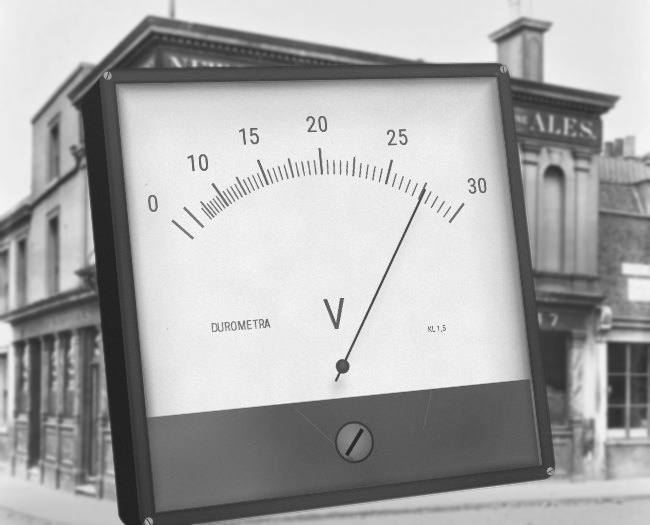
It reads {"value": 27.5, "unit": "V"}
